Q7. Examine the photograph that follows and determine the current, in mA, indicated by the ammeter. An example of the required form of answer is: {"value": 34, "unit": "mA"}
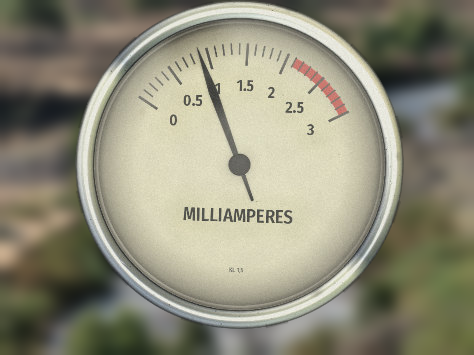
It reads {"value": 0.9, "unit": "mA"}
